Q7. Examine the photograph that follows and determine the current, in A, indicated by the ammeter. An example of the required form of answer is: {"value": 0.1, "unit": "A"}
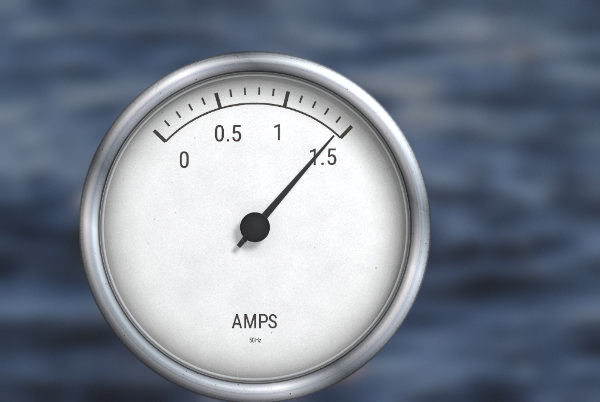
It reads {"value": 1.45, "unit": "A"}
